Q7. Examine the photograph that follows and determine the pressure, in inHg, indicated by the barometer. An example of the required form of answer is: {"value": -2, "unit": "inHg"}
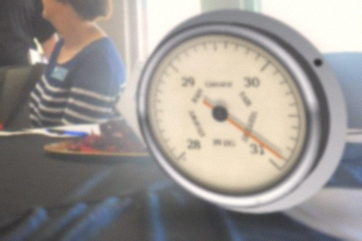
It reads {"value": 30.9, "unit": "inHg"}
